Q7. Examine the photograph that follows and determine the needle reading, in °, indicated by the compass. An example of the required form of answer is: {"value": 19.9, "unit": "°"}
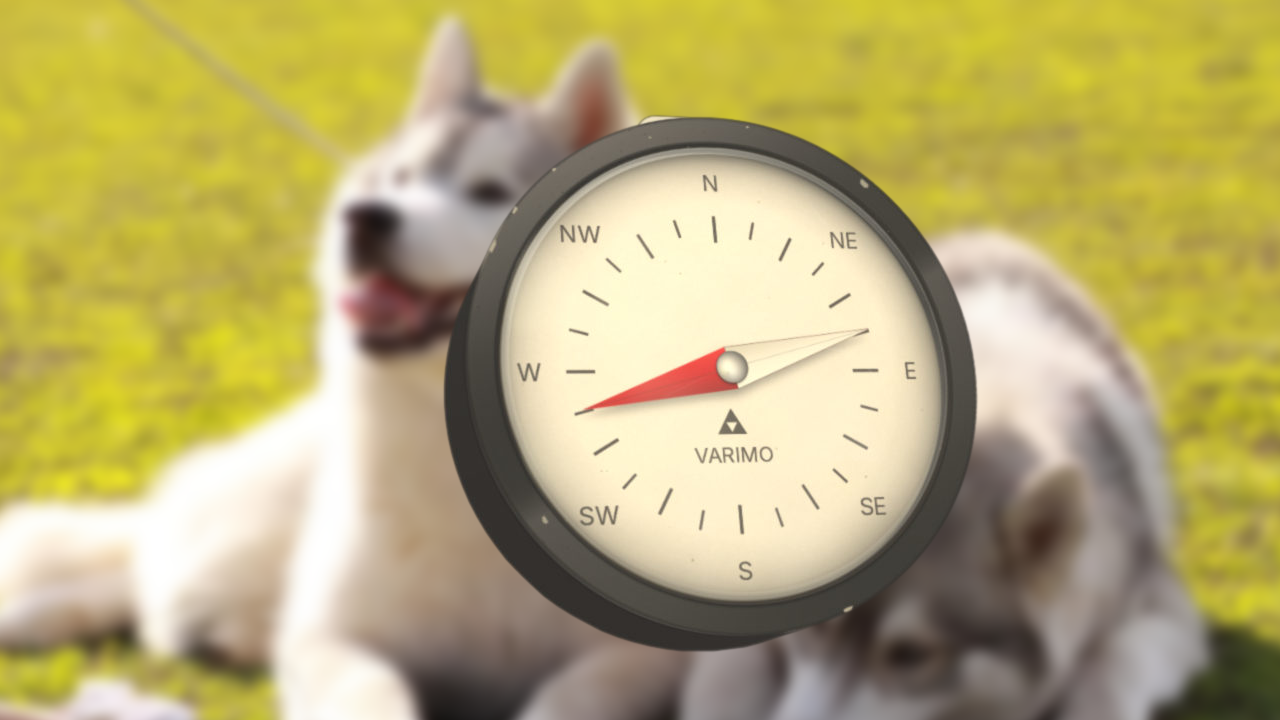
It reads {"value": 255, "unit": "°"}
